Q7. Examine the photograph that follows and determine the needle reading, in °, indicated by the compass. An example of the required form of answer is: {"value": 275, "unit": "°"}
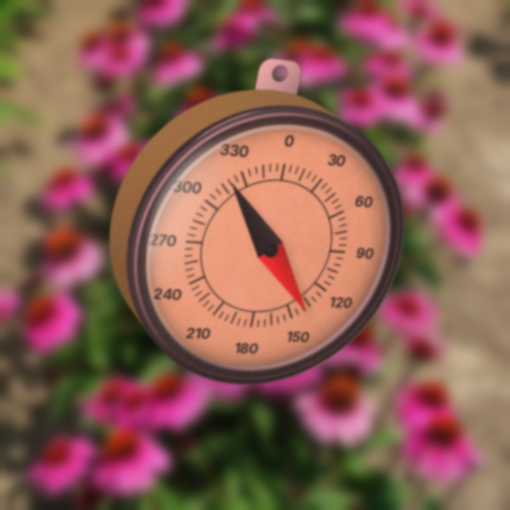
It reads {"value": 140, "unit": "°"}
